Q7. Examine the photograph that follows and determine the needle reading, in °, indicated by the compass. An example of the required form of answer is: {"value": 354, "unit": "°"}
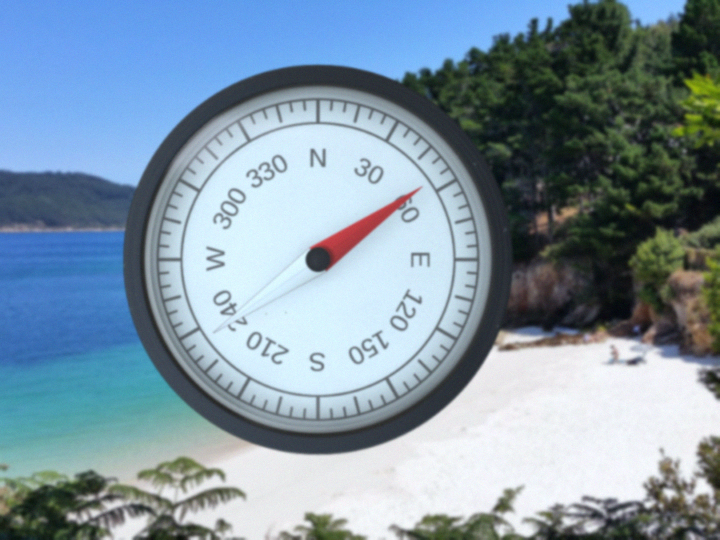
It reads {"value": 55, "unit": "°"}
